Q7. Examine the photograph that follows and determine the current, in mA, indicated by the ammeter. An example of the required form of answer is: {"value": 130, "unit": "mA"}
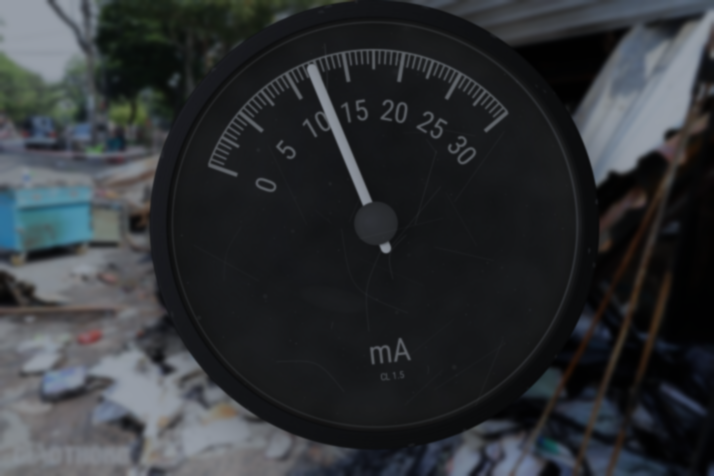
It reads {"value": 12, "unit": "mA"}
